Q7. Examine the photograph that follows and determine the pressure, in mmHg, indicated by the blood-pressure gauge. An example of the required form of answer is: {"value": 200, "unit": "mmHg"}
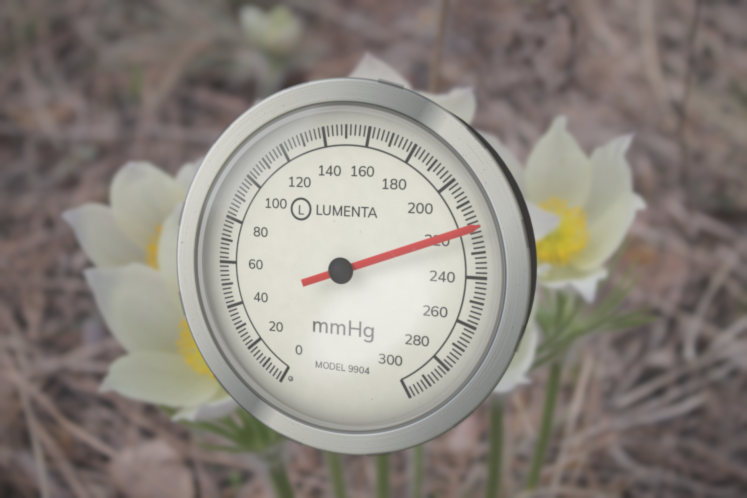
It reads {"value": 220, "unit": "mmHg"}
